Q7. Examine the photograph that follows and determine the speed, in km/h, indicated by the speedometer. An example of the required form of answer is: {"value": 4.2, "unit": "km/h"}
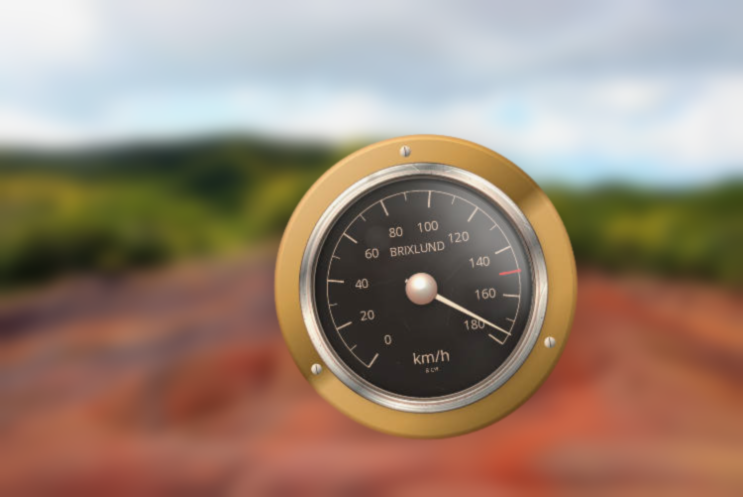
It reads {"value": 175, "unit": "km/h"}
